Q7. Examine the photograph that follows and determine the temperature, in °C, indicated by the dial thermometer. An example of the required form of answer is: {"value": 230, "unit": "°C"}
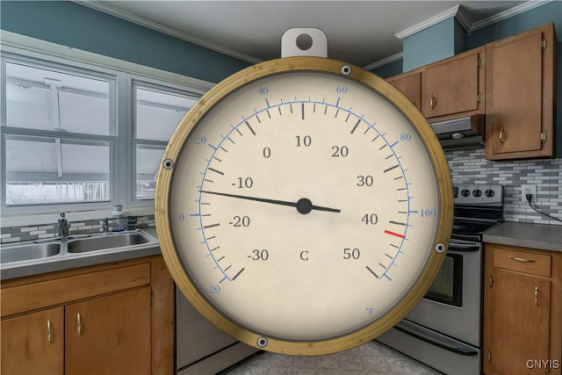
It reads {"value": -14, "unit": "°C"}
